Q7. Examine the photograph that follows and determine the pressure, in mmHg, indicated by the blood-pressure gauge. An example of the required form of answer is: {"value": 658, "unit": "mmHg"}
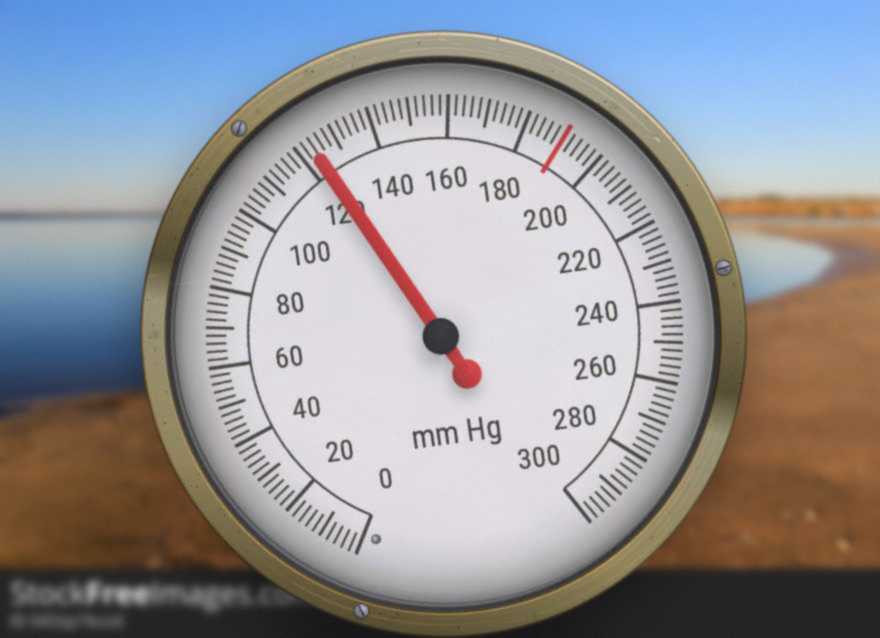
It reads {"value": 124, "unit": "mmHg"}
